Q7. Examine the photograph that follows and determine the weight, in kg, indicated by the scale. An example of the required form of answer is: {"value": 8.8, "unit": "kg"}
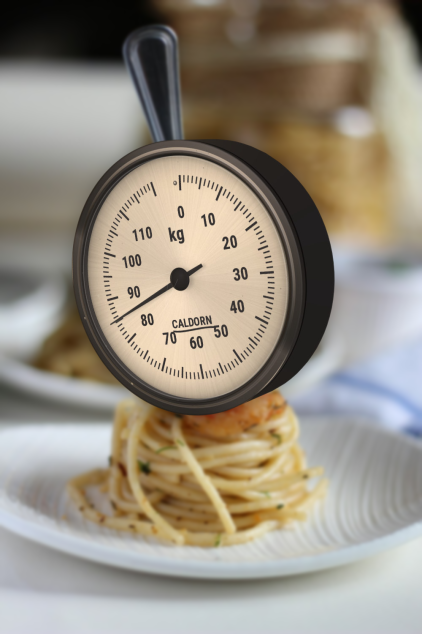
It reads {"value": 85, "unit": "kg"}
